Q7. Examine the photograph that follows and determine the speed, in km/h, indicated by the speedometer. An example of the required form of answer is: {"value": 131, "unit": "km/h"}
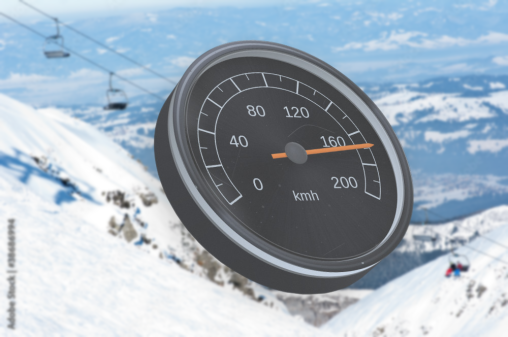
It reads {"value": 170, "unit": "km/h"}
